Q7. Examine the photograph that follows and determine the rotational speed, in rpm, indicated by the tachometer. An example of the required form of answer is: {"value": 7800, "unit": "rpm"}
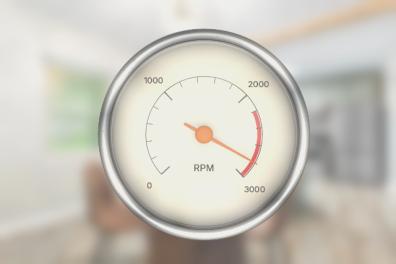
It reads {"value": 2800, "unit": "rpm"}
